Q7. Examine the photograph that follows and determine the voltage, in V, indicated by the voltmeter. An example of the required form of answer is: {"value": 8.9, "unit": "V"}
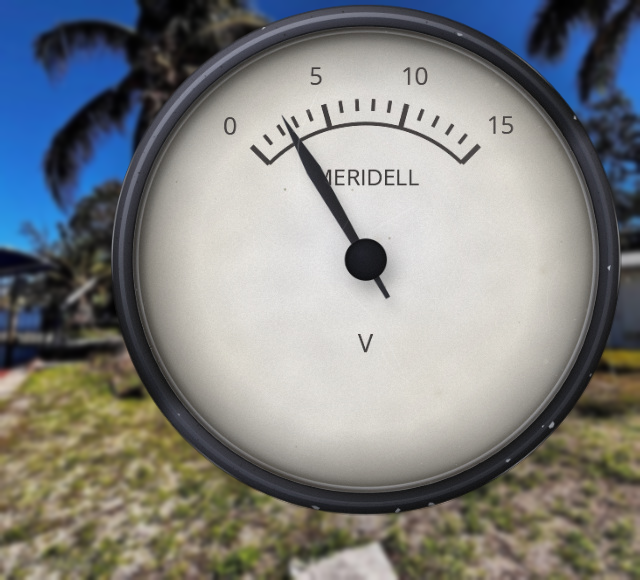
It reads {"value": 2.5, "unit": "V"}
